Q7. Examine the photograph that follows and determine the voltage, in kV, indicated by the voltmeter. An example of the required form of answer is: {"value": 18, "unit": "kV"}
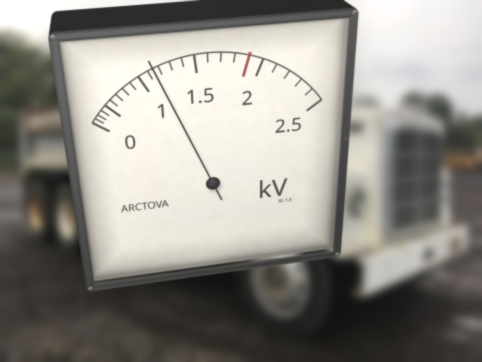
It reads {"value": 1.15, "unit": "kV"}
